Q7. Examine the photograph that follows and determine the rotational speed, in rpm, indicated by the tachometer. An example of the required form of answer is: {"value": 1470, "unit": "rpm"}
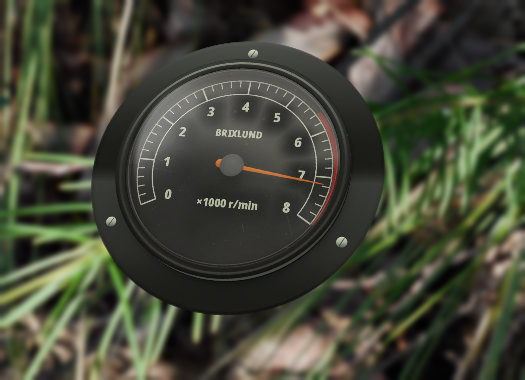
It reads {"value": 7200, "unit": "rpm"}
